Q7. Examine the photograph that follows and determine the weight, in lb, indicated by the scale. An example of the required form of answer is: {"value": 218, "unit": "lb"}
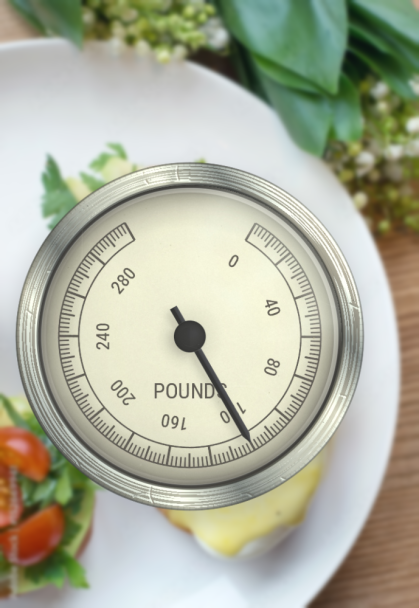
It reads {"value": 120, "unit": "lb"}
